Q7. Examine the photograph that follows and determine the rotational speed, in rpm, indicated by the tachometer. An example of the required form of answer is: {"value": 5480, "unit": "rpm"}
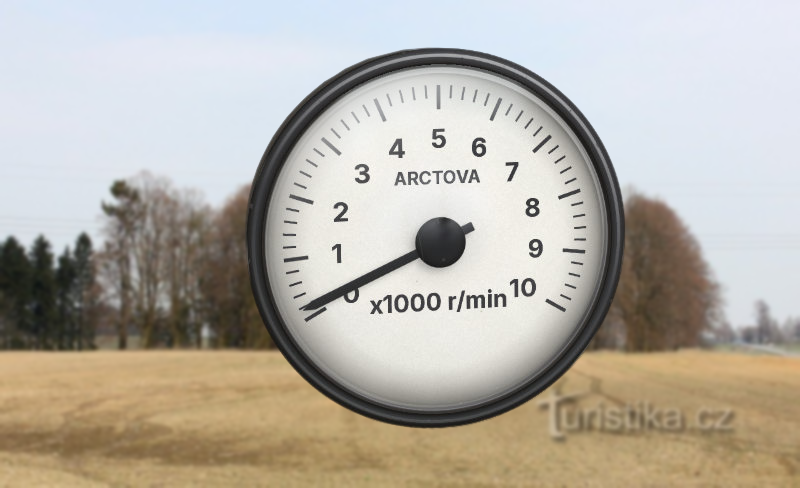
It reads {"value": 200, "unit": "rpm"}
